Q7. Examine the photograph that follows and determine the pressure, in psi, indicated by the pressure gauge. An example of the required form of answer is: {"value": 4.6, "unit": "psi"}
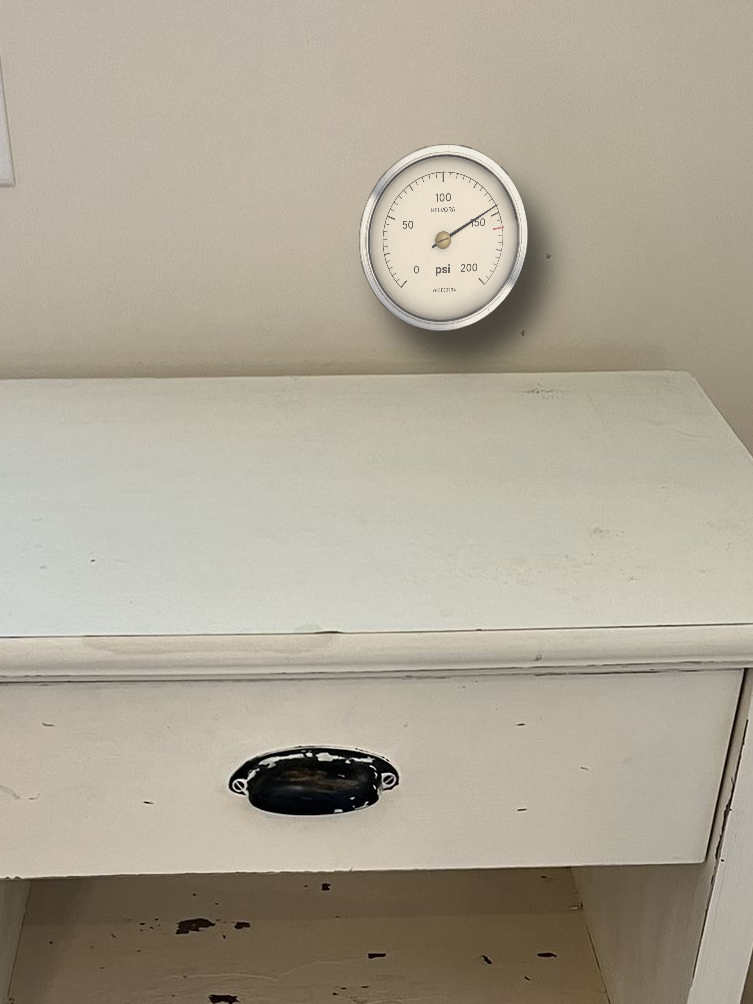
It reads {"value": 145, "unit": "psi"}
